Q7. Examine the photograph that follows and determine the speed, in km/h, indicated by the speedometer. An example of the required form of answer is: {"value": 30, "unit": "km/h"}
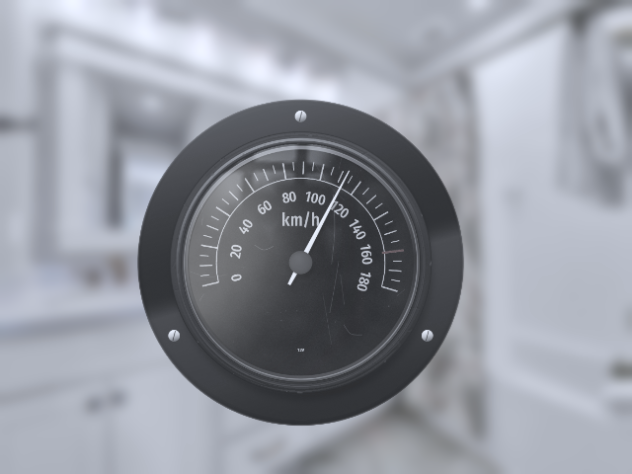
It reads {"value": 112.5, "unit": "km/h"}
